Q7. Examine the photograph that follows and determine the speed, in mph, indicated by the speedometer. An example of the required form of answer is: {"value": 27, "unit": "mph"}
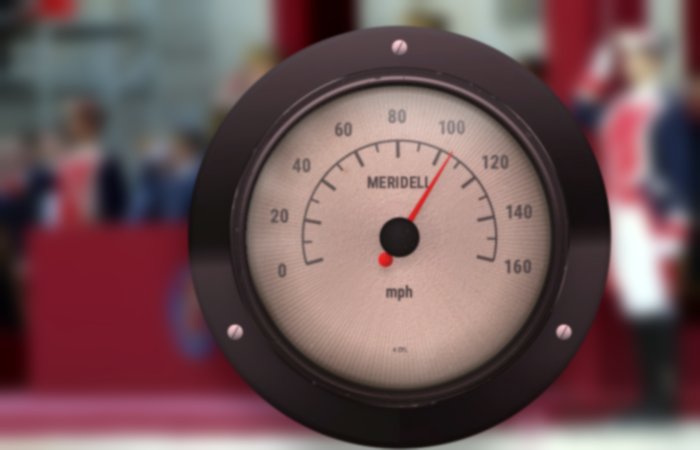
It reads {"value": 105, "unit": "mph"}
